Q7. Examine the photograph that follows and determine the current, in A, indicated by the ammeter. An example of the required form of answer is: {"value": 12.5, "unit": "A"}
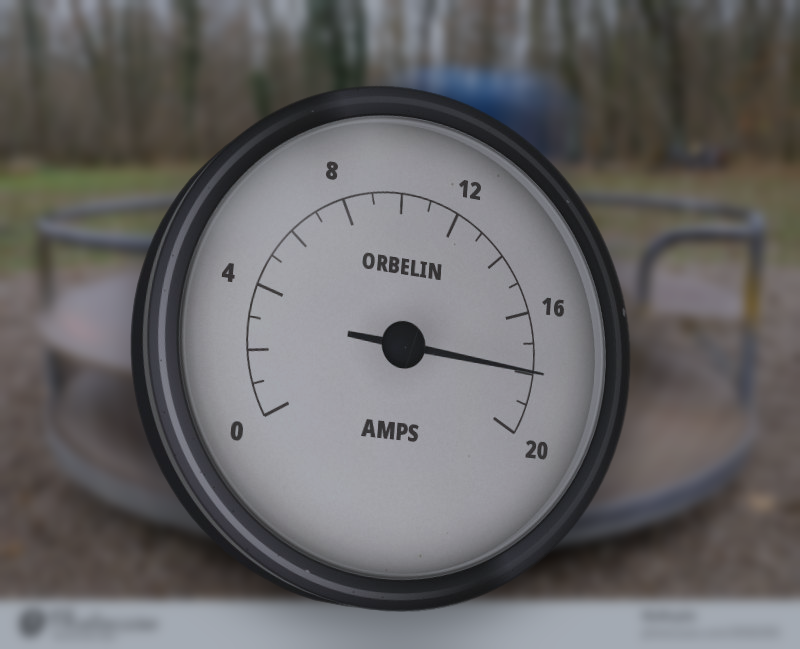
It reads {"value": 18, "unit": "A"}
